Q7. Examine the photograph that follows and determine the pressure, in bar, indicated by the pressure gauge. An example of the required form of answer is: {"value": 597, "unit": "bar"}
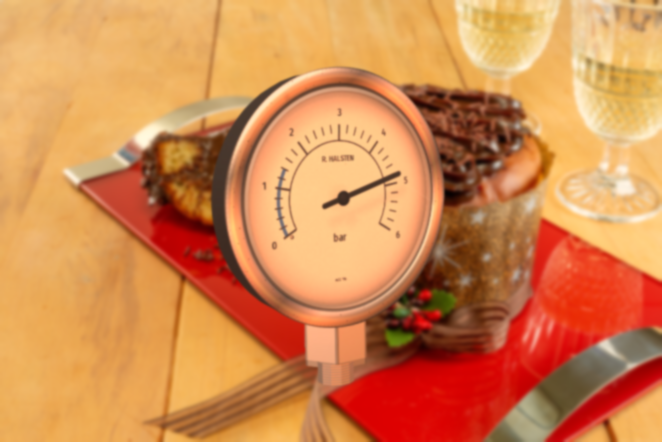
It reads {"value": 4.8, "unit": "bar"}
